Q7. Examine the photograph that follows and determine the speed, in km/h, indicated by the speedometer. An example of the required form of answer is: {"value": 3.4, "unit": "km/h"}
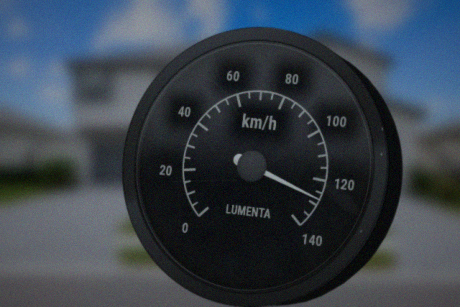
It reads {"value": 127.5, "unit": "km/h"}
